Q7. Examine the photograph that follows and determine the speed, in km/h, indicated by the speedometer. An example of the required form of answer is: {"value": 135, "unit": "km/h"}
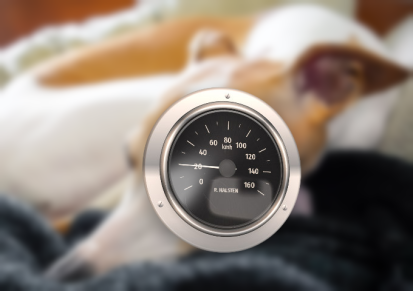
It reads {"value": 20, "unit": "km/h"}
